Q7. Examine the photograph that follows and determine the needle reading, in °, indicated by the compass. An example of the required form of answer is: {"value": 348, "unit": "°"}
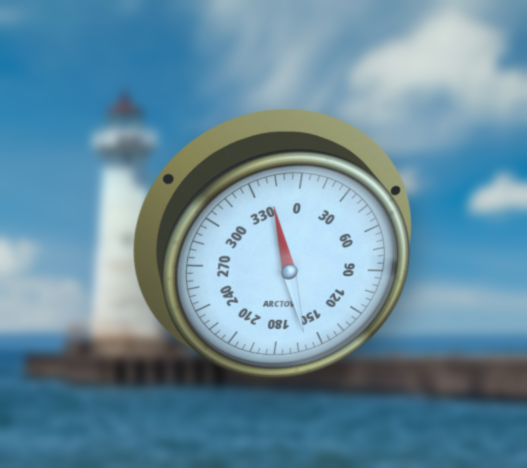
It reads {"value": 340, "unit": "°"}
